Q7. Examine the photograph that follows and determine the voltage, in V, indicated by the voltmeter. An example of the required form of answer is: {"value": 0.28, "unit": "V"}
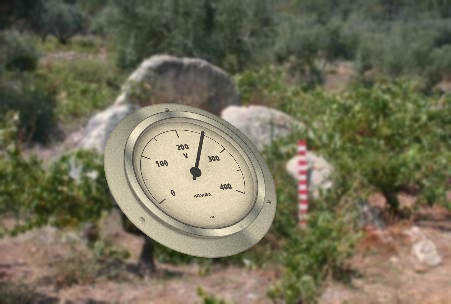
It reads {"value": 250, "unit": "V"}
